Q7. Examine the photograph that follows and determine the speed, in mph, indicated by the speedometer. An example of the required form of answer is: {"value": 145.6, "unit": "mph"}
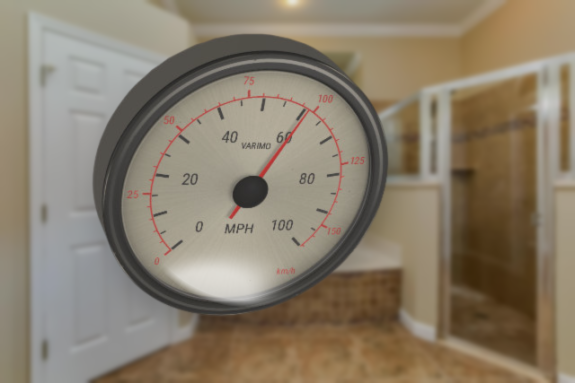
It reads {"value": 60, "unit": "mph"}
